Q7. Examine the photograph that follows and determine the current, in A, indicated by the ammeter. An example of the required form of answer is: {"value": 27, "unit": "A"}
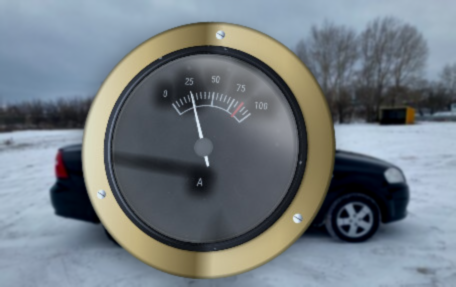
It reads {"value": 25, "unit": "A"}
